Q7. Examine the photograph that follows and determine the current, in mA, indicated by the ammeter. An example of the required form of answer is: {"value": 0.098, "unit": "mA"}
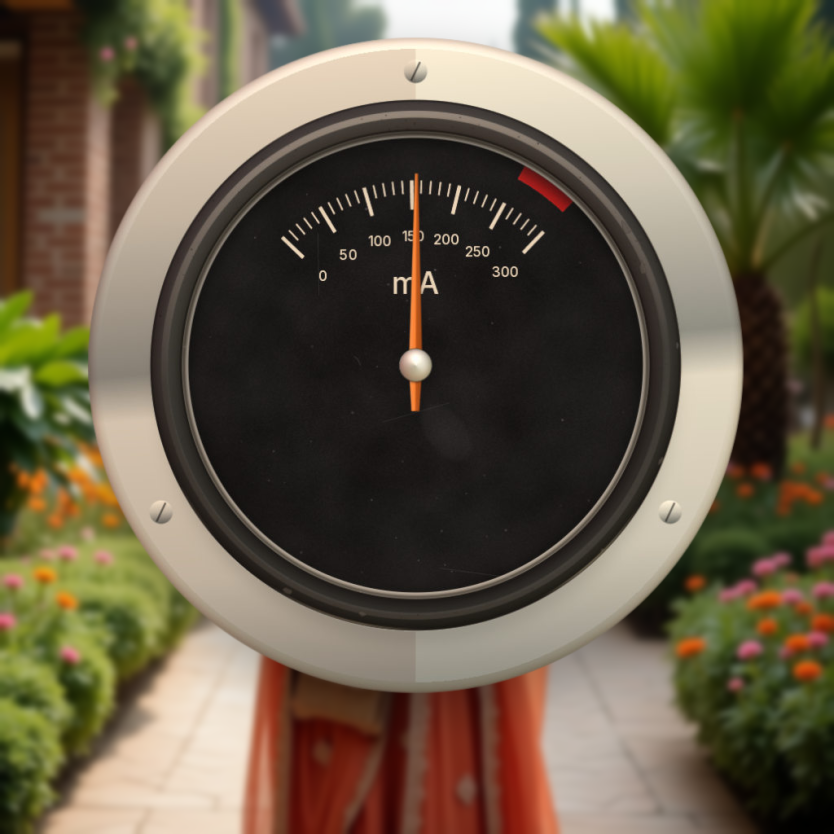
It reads {"value": 155, "unit": "mA"}
